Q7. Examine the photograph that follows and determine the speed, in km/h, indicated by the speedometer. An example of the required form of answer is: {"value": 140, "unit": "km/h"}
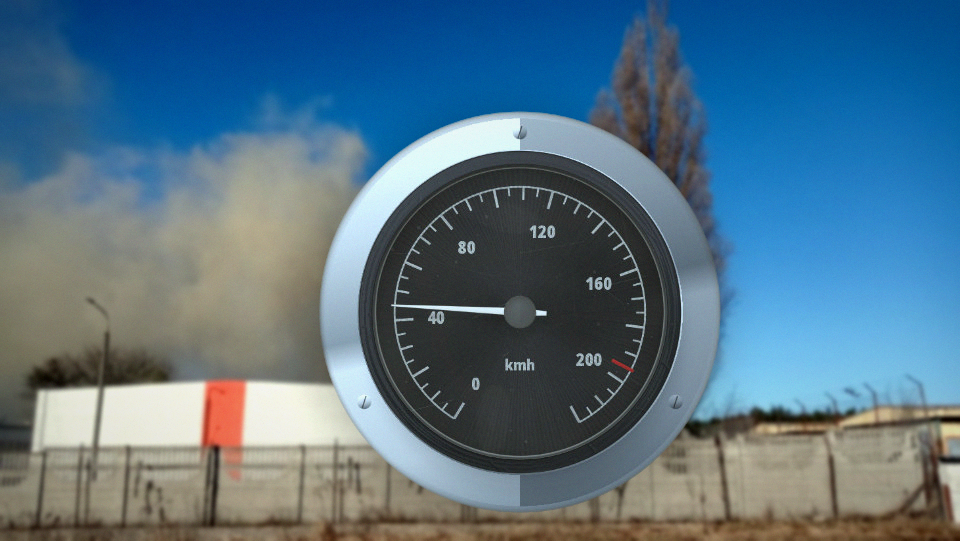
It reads {"value": 45, "unit": "km/h"}
